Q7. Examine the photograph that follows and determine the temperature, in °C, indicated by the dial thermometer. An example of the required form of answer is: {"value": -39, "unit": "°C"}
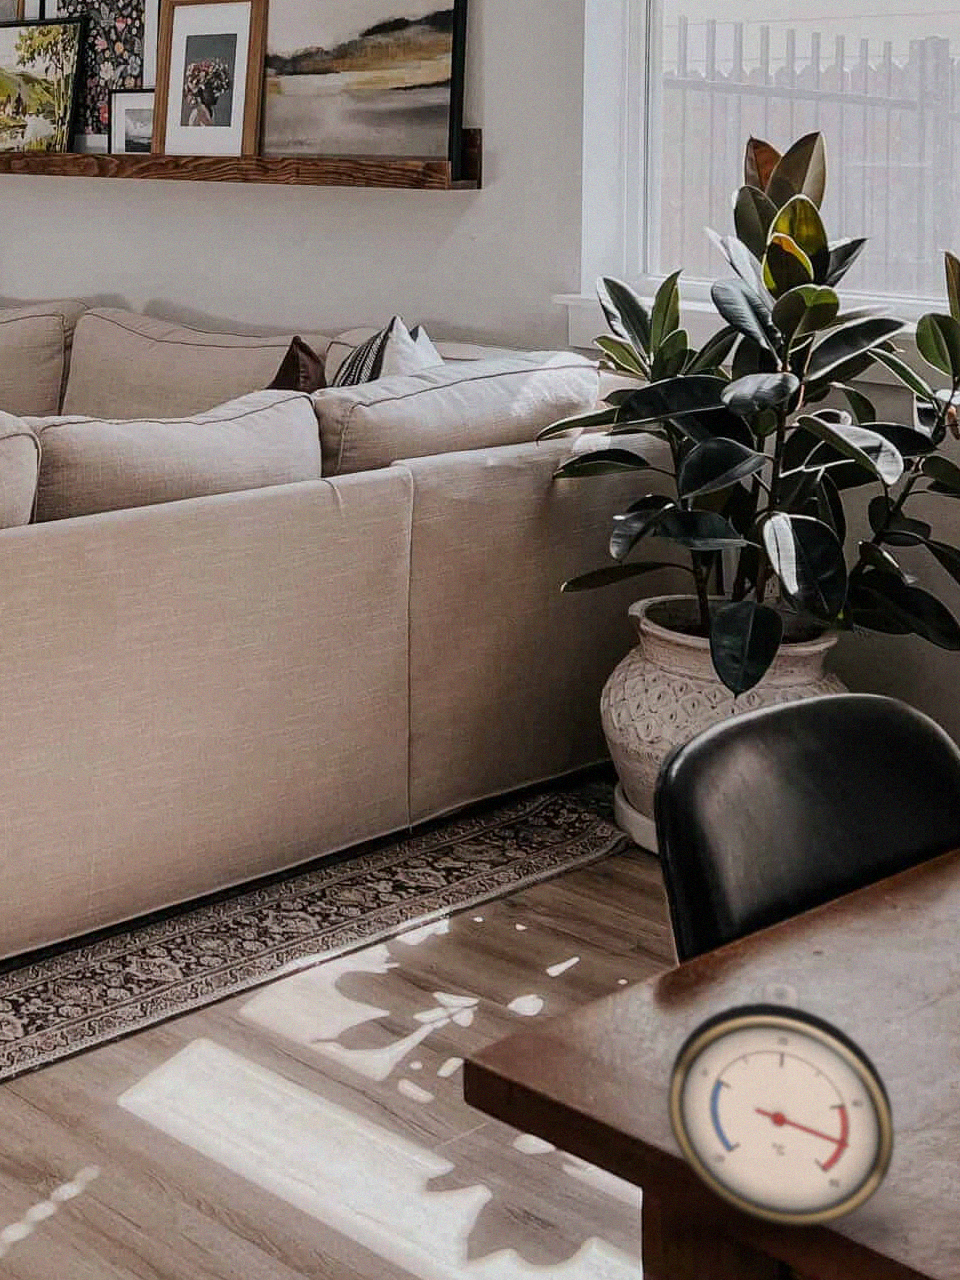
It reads {"value": 50, "unit": "°C"}
